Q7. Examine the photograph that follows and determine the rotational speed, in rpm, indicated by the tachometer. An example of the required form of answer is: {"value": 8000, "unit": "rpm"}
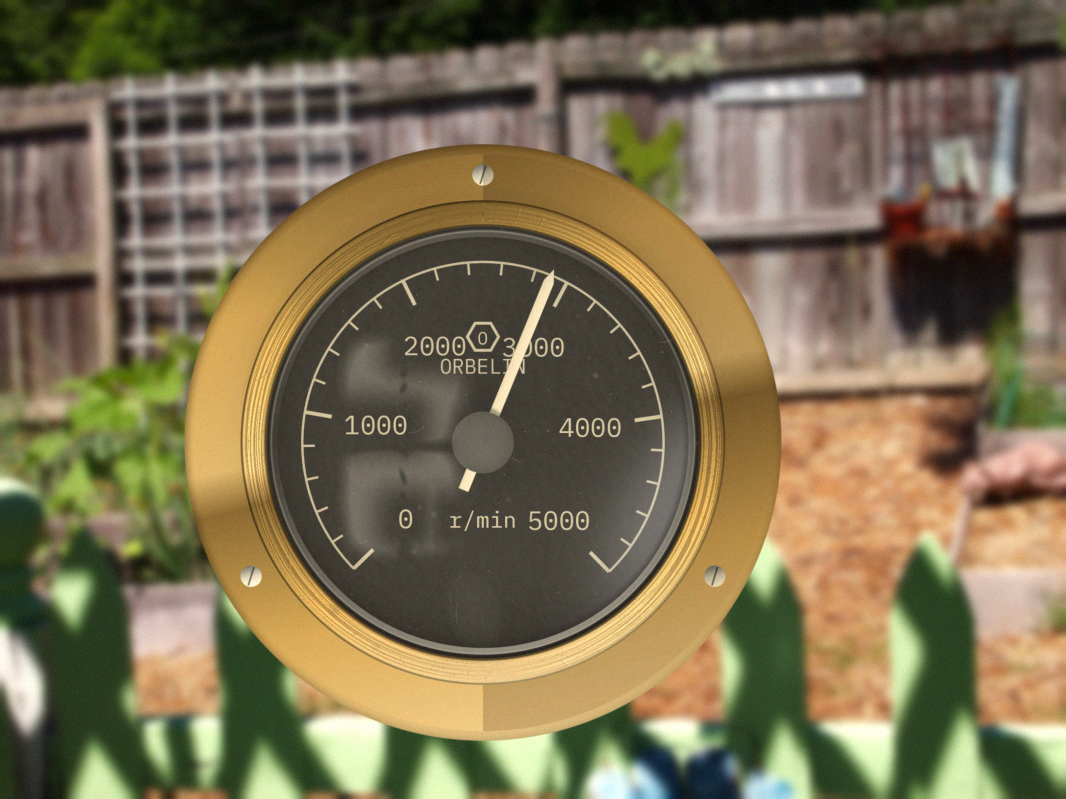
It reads {"value": 2900, "unit": "rpm"}
